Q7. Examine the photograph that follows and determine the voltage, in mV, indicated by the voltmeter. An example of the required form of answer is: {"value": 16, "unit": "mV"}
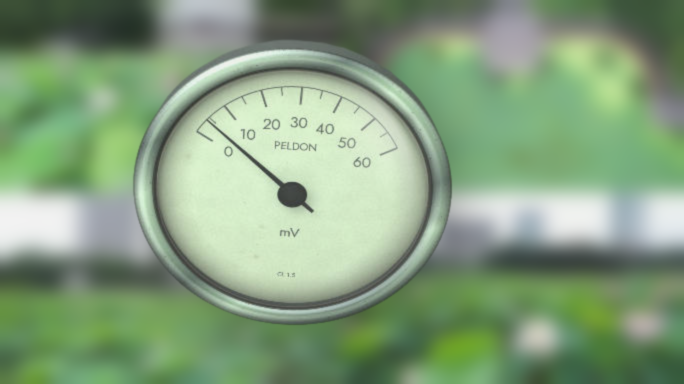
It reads {"value": 5, "unit": "mV"}
